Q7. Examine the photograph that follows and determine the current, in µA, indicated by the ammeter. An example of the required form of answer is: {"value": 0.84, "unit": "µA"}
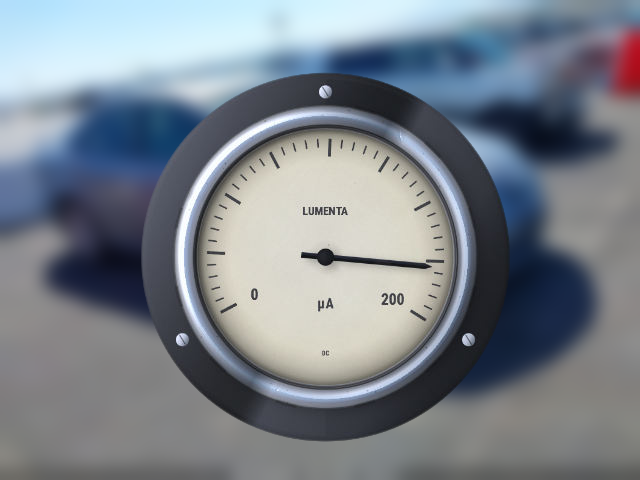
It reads {"value": 177.5, "unit": "µA"}
